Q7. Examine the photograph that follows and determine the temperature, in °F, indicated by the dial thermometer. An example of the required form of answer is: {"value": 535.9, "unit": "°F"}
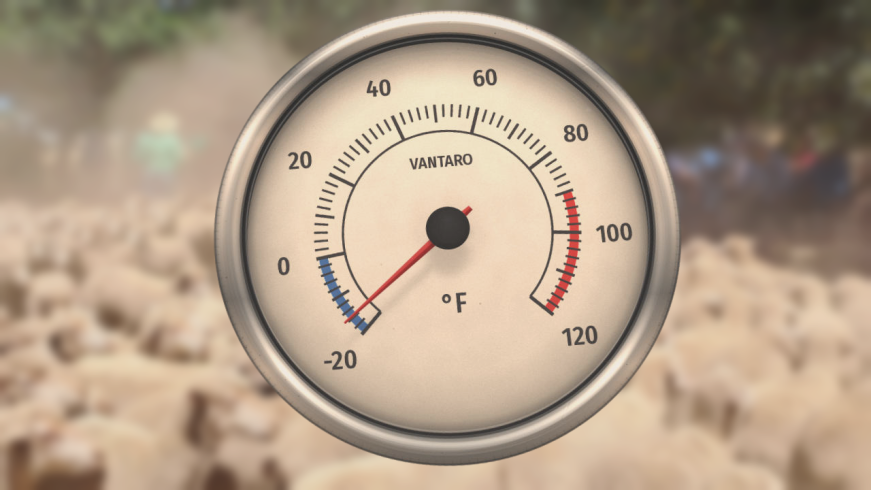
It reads {"value": -16, "unit": "°F"}
